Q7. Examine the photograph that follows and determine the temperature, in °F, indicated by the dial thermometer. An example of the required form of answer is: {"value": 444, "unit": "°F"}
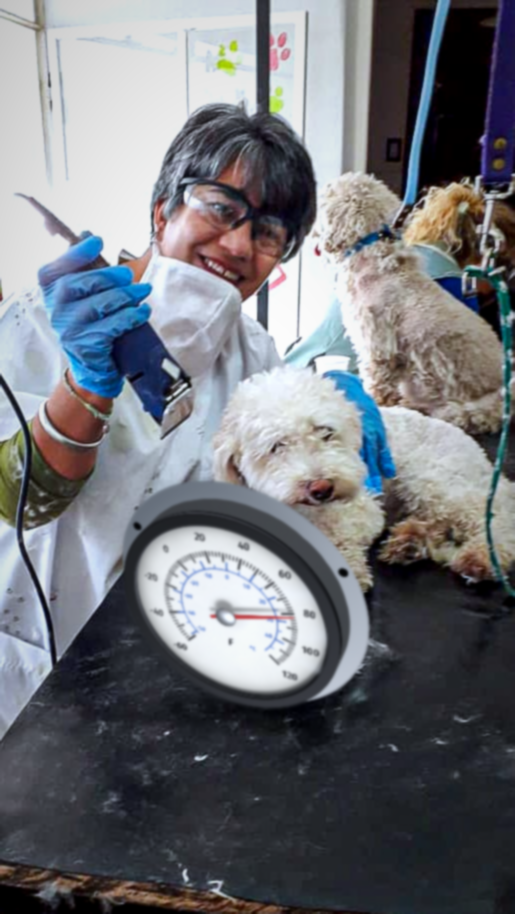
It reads {"value": 80, "unit": "°F"}
